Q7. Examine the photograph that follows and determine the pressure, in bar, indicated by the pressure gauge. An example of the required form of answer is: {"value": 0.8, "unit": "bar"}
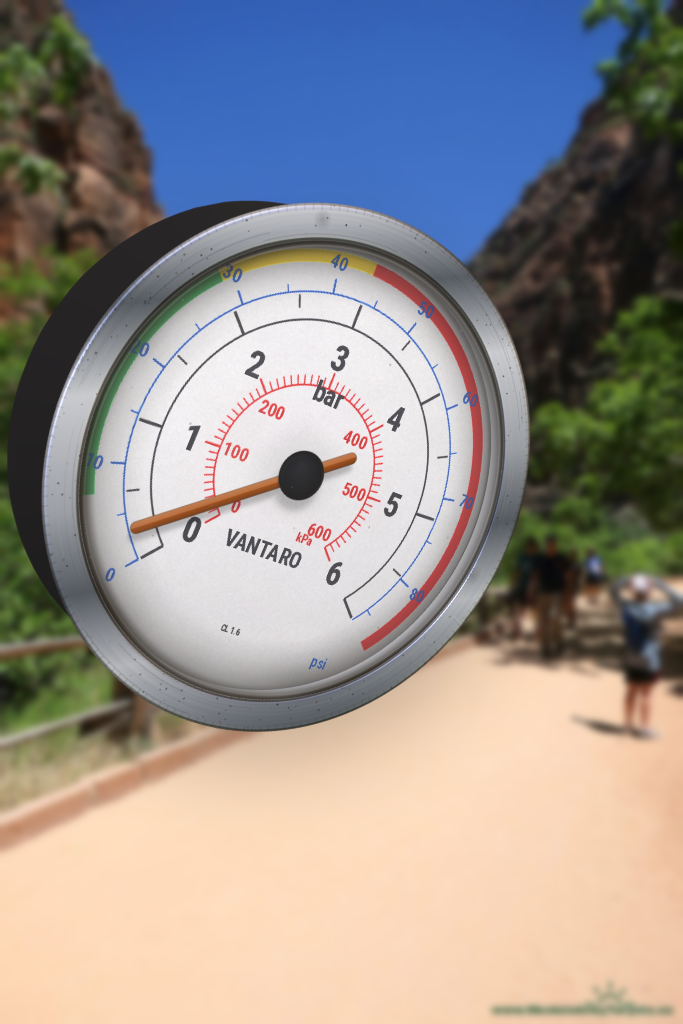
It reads {"value": 0.25, "unit": "bar"}
